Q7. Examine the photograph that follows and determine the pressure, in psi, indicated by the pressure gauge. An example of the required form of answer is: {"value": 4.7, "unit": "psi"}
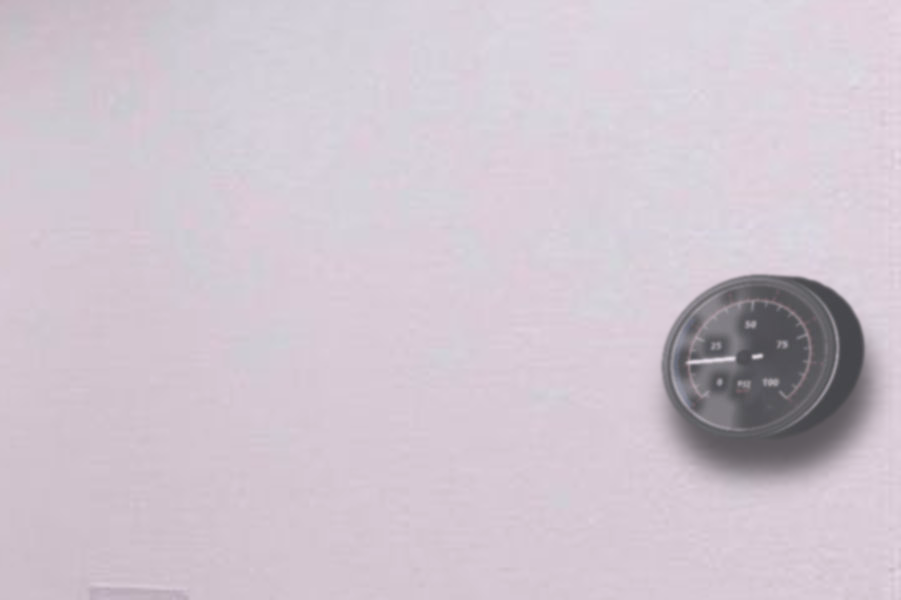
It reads {"value": 15, "unit": "psi"}
